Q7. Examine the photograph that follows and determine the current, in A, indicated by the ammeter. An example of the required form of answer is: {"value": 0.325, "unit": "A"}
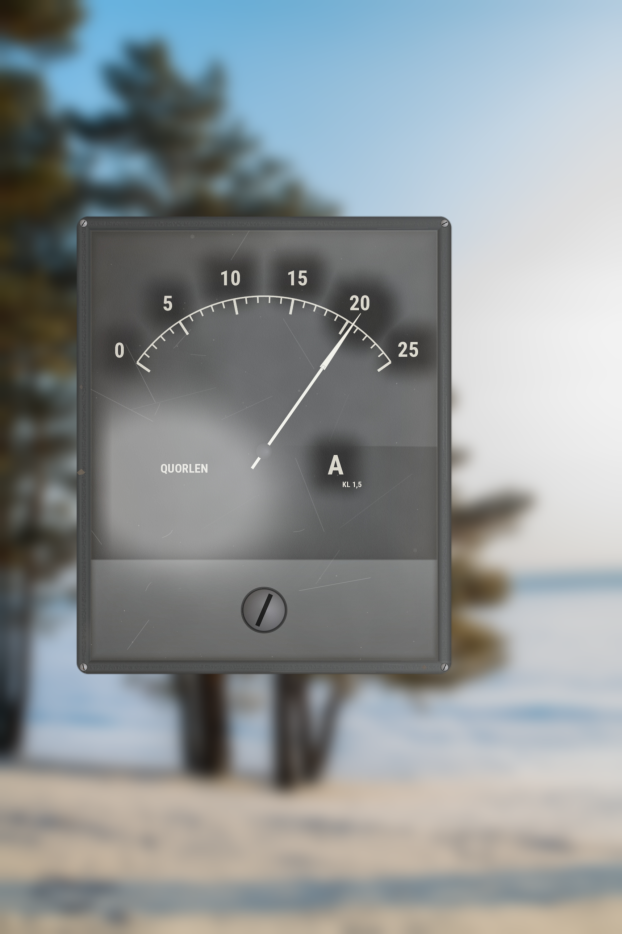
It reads {"value": 20.5, "unit": "A"}
